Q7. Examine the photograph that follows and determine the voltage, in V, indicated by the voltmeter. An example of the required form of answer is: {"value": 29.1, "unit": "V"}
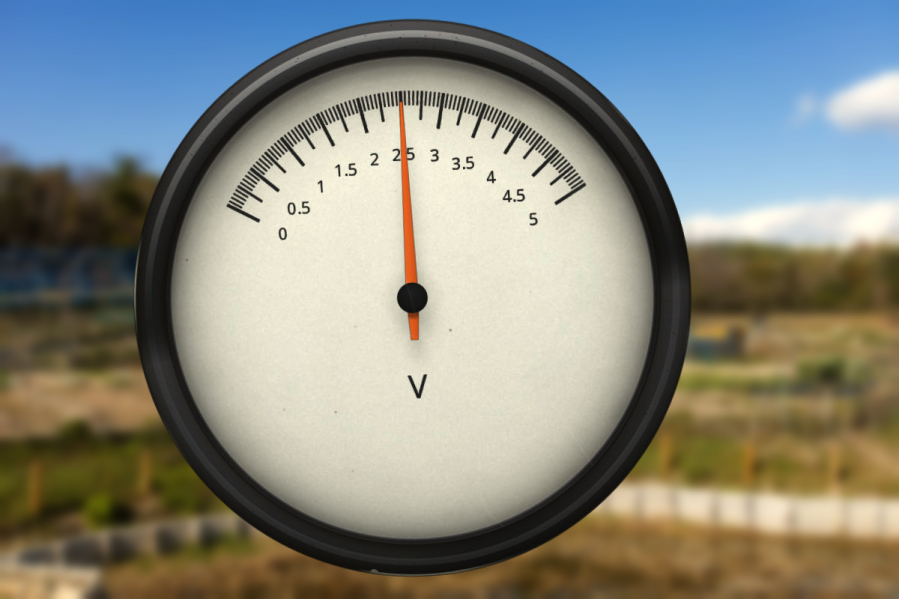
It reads {"value": 2.5, "unit": "V"}
